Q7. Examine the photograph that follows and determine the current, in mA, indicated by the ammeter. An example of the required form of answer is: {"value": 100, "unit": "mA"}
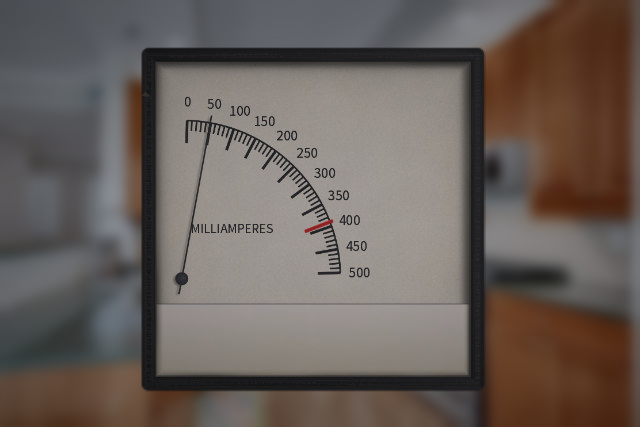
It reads {"value": 50, "unit": "mA"}
